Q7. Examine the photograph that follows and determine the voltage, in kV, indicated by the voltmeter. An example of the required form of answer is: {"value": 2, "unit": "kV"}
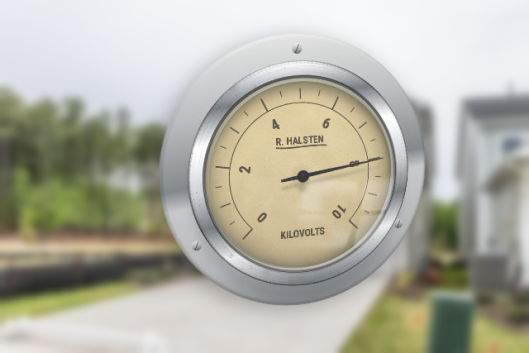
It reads {"value": 8, "unit": "kV"}
